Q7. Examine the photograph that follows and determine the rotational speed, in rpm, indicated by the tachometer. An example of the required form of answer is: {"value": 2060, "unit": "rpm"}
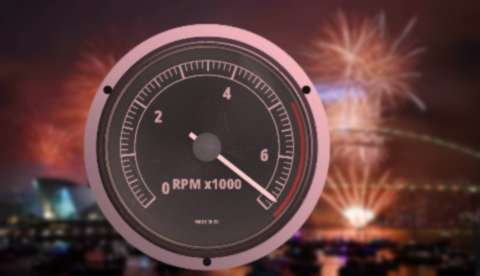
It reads {"value": 6800, "unit": "rpm"}
